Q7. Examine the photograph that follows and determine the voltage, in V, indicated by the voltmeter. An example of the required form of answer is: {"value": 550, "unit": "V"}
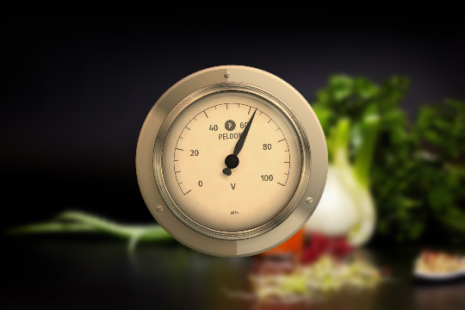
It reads {"value": 62.5, "unit": "V"}
